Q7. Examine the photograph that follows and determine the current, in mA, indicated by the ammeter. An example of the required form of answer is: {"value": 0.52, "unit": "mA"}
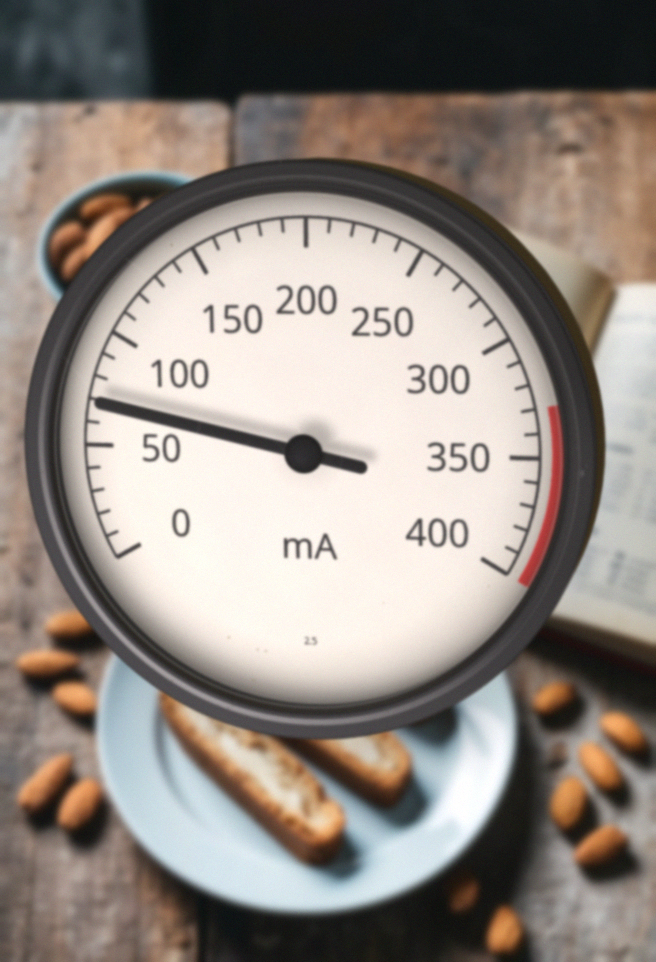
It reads {"value": 70, "unit": "mA"}
